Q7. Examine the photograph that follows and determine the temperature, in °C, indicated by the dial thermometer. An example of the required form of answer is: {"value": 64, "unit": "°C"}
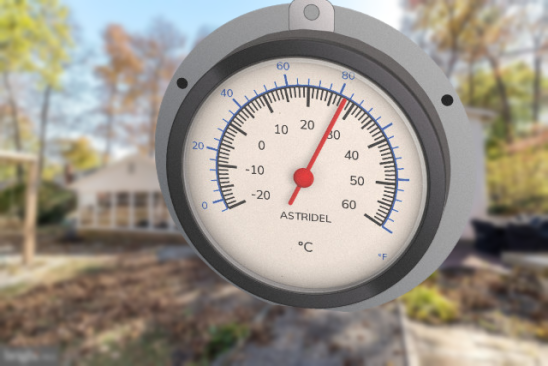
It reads {"value": 28, "unit": "°C"}
